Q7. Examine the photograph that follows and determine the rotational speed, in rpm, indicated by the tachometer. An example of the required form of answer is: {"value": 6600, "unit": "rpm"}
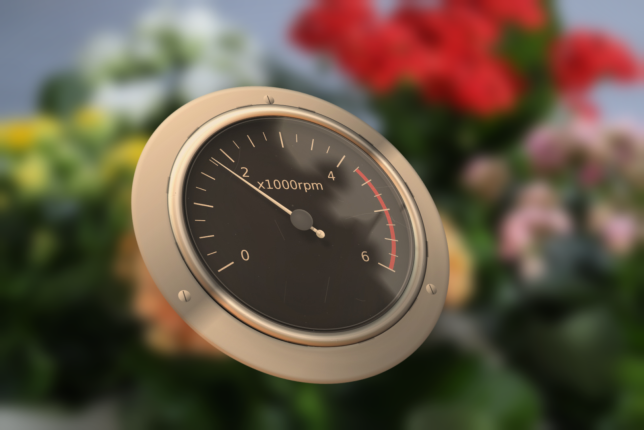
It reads {"value": 1750, "unit": "rpm"}
